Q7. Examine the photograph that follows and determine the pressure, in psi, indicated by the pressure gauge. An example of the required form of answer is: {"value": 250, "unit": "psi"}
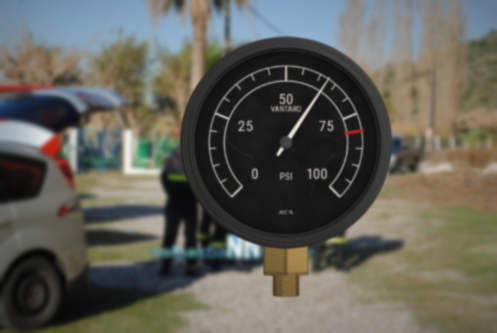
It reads {"value": 62.5, "unit": "psi"}
